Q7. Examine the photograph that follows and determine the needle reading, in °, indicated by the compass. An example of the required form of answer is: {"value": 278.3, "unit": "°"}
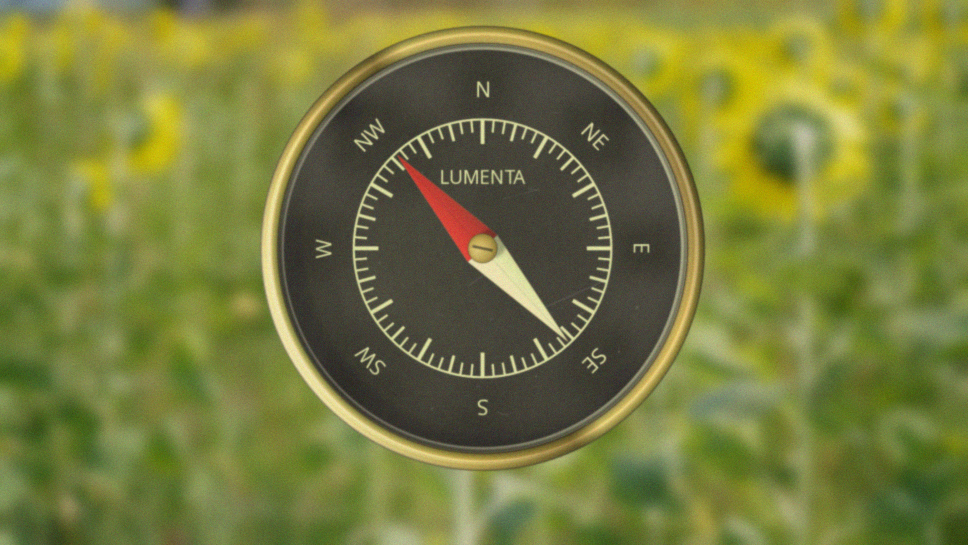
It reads {"value": 317.5, "unit": "°"}
